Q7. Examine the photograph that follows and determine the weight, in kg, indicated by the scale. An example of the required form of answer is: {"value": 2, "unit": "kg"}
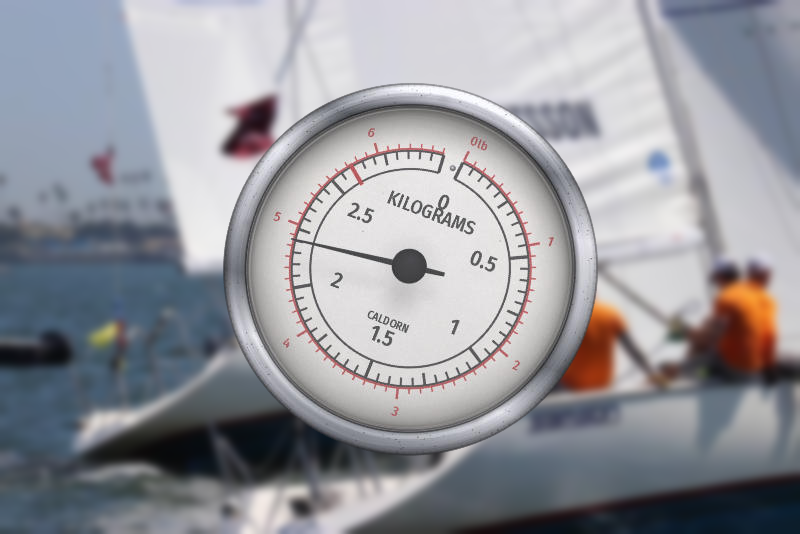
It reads {"value": 2.2, "unit": "kg"}
